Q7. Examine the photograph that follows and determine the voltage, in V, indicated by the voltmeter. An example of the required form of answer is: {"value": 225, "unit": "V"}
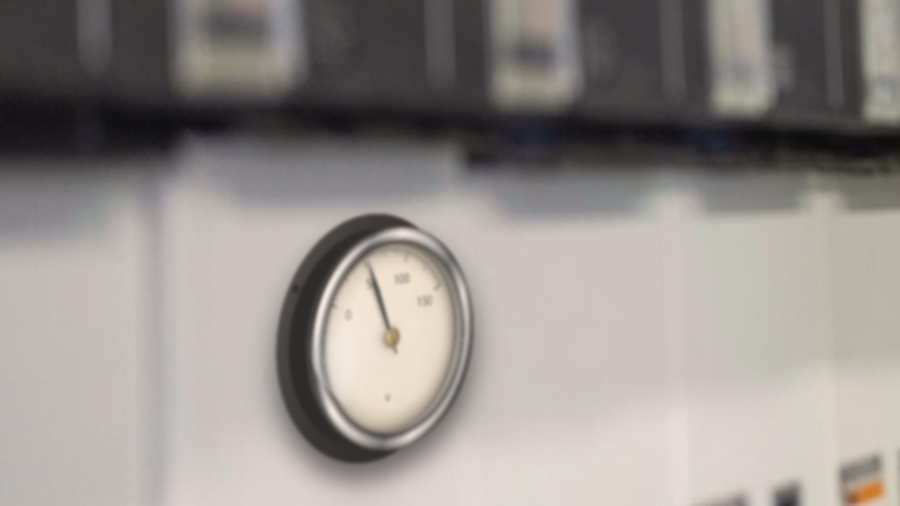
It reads {"value": 50, "unit": "V"}
